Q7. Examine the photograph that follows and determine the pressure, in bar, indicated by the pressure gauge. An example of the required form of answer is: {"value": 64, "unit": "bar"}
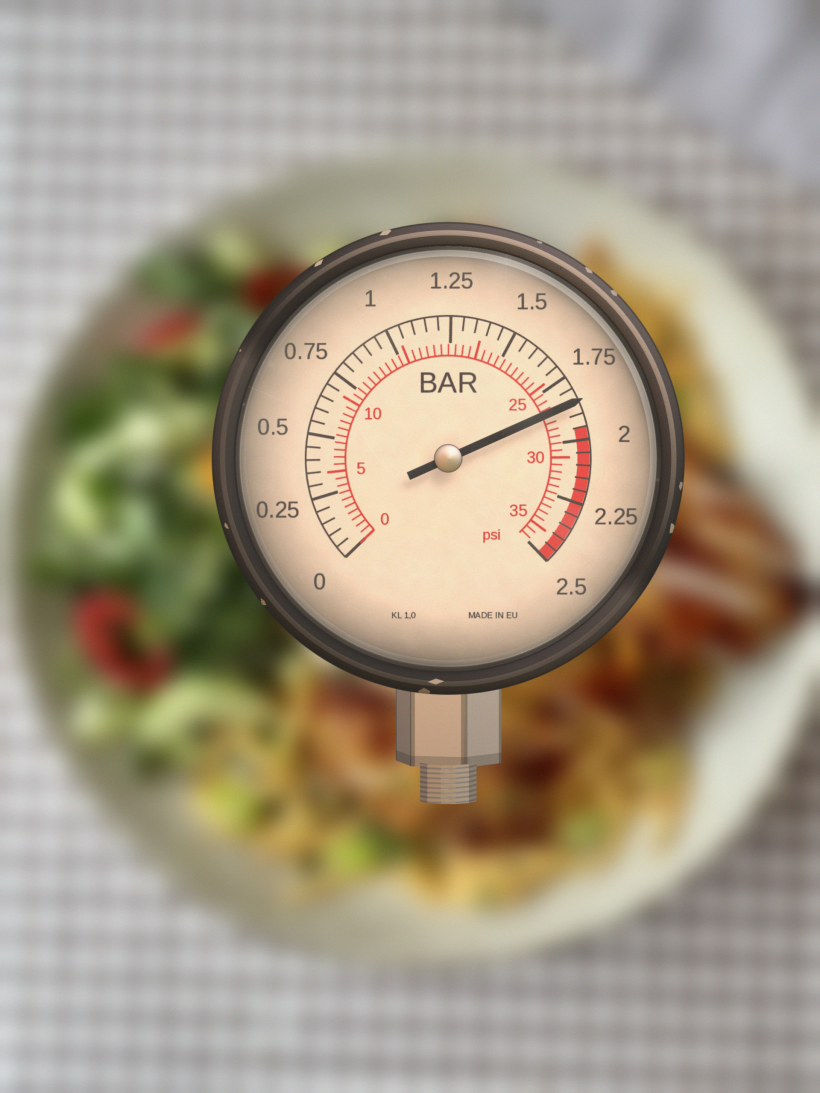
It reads {"value": 1.85, "unit": "bar"}
